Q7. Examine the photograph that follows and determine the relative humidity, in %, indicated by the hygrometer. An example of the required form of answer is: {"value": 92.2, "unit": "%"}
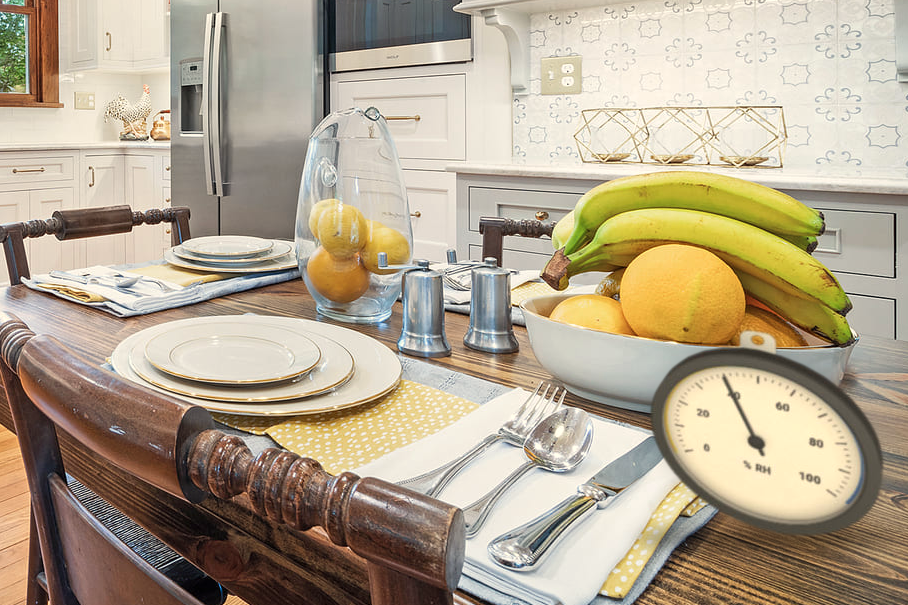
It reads {"value": 40, "unit": "%"}
